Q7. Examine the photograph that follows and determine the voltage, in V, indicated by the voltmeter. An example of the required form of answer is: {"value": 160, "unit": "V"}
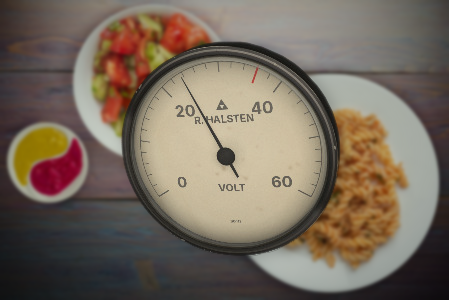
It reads {"value": 24, "unit": "V"}
